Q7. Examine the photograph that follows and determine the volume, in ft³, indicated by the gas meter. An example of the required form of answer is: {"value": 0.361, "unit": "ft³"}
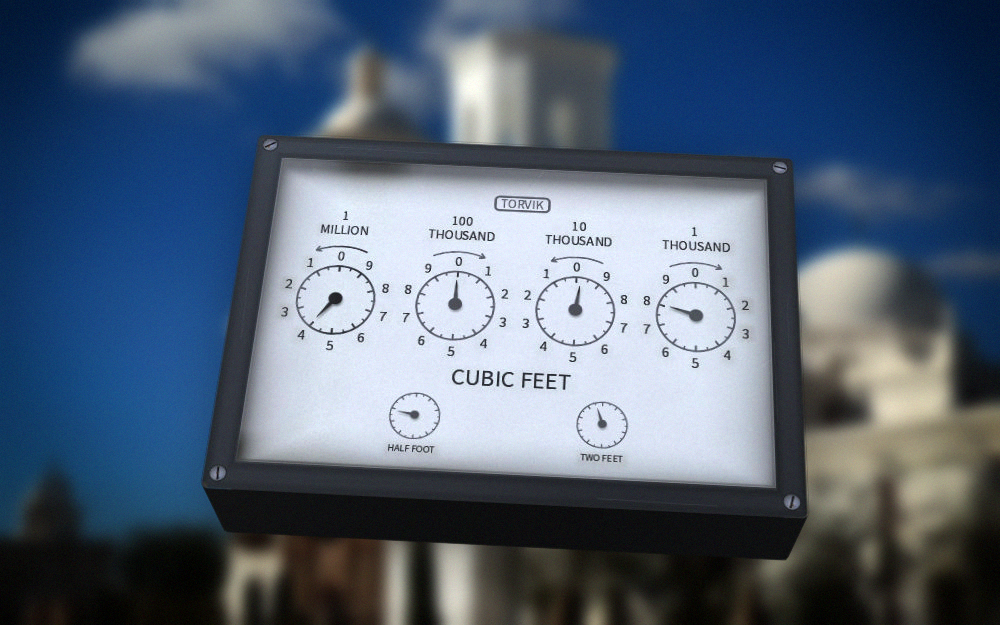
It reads {"value": 399800, "unit": "ft³"}
